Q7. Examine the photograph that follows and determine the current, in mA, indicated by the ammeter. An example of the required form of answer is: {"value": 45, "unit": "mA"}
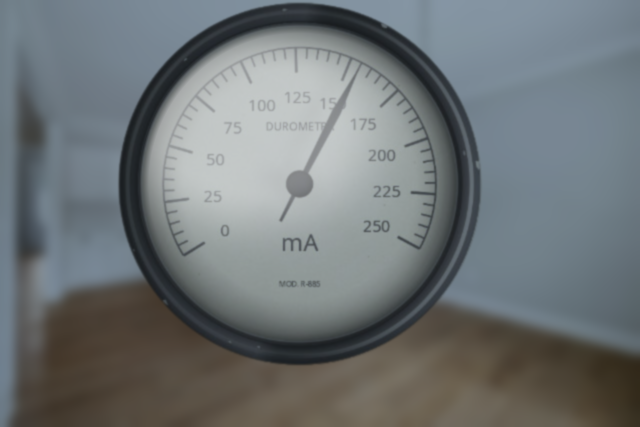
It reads {"value": 155, "unit": "mA"}
